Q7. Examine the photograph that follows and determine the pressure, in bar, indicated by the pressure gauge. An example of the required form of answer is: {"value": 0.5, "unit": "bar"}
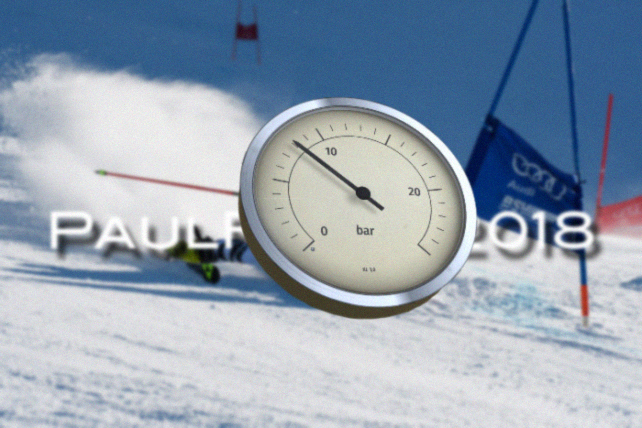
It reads {"value": 8, "unit": "bar"}
